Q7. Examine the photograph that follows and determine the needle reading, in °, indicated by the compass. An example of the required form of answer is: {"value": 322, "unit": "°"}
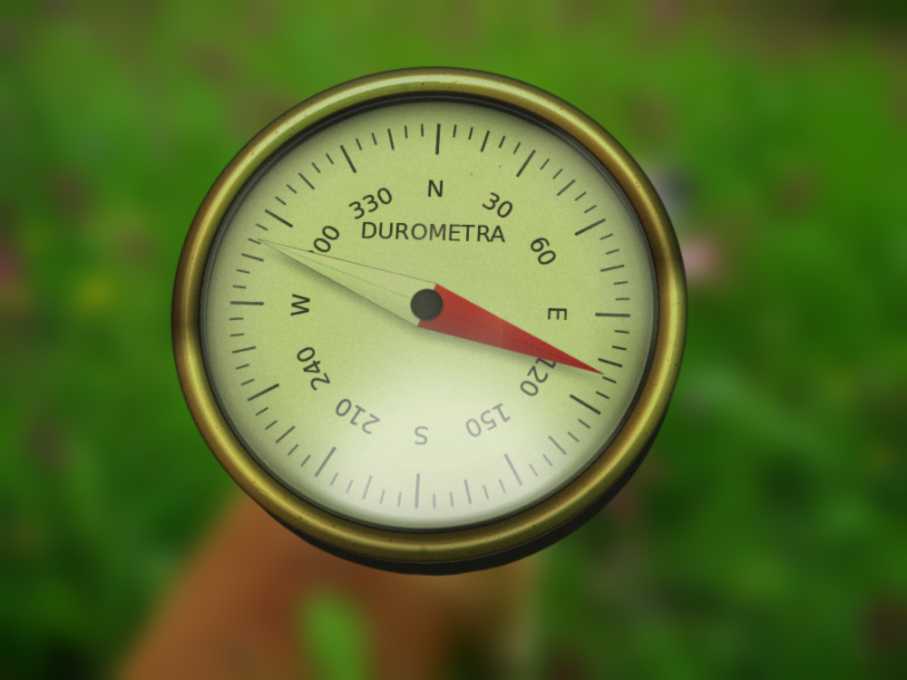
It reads {"value": 110, "unit": "°"}
